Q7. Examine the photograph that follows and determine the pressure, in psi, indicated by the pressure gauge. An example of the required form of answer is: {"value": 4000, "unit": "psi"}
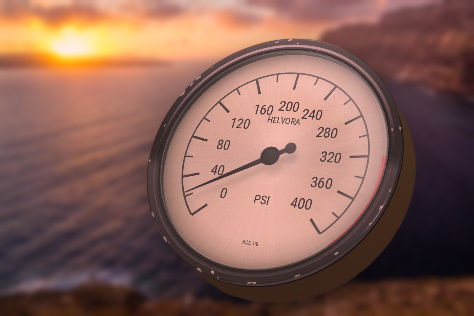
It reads {"value": 20, "unit": "psi"}
